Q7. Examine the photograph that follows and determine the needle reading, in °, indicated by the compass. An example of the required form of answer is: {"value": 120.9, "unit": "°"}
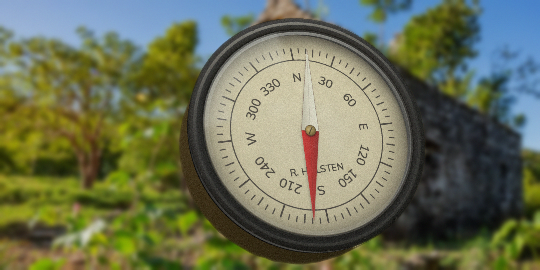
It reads {"value": 190, "unit": "°"}
